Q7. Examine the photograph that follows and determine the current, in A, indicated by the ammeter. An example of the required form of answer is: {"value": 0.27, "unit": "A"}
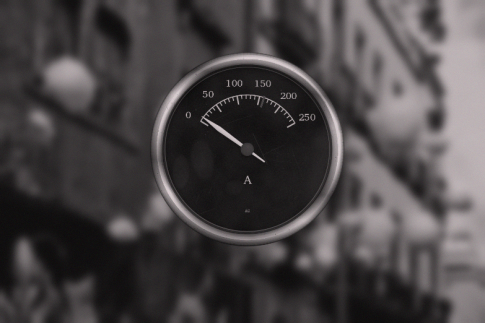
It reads {"value": 10, "unit": "A"}
